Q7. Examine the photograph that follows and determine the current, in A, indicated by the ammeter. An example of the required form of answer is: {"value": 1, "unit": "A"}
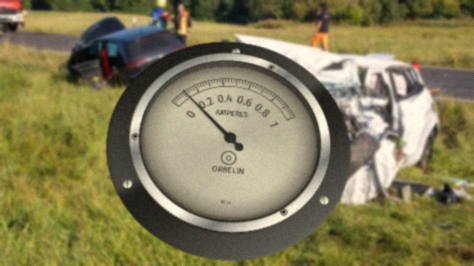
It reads {"value": 0.1, "unit": "A"}
